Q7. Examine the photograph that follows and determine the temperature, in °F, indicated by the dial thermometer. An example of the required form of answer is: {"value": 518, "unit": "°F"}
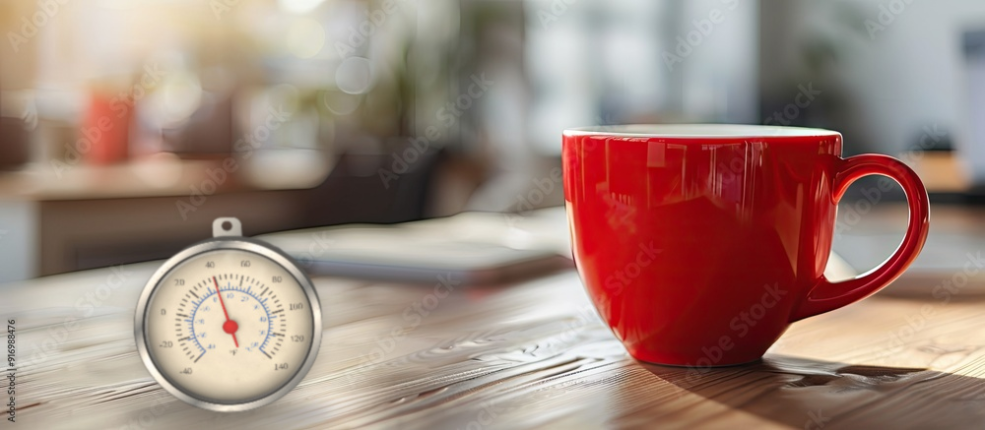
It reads {"value": 40, "unit": "°F"}
